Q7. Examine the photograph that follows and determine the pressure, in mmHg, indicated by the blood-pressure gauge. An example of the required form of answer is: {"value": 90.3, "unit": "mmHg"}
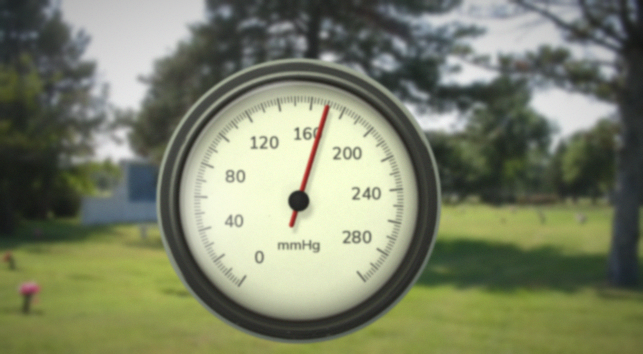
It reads {"value": 170, "unit": "mmHg"}
